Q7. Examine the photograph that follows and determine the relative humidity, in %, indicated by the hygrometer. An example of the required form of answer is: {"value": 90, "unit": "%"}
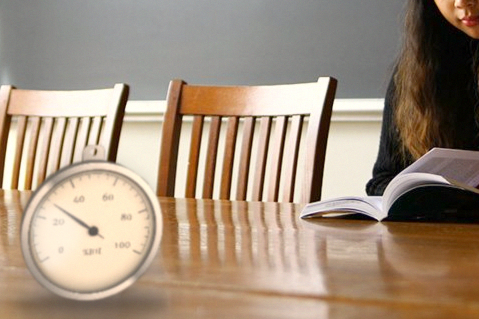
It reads {"value": 28, "unit": "%"}
